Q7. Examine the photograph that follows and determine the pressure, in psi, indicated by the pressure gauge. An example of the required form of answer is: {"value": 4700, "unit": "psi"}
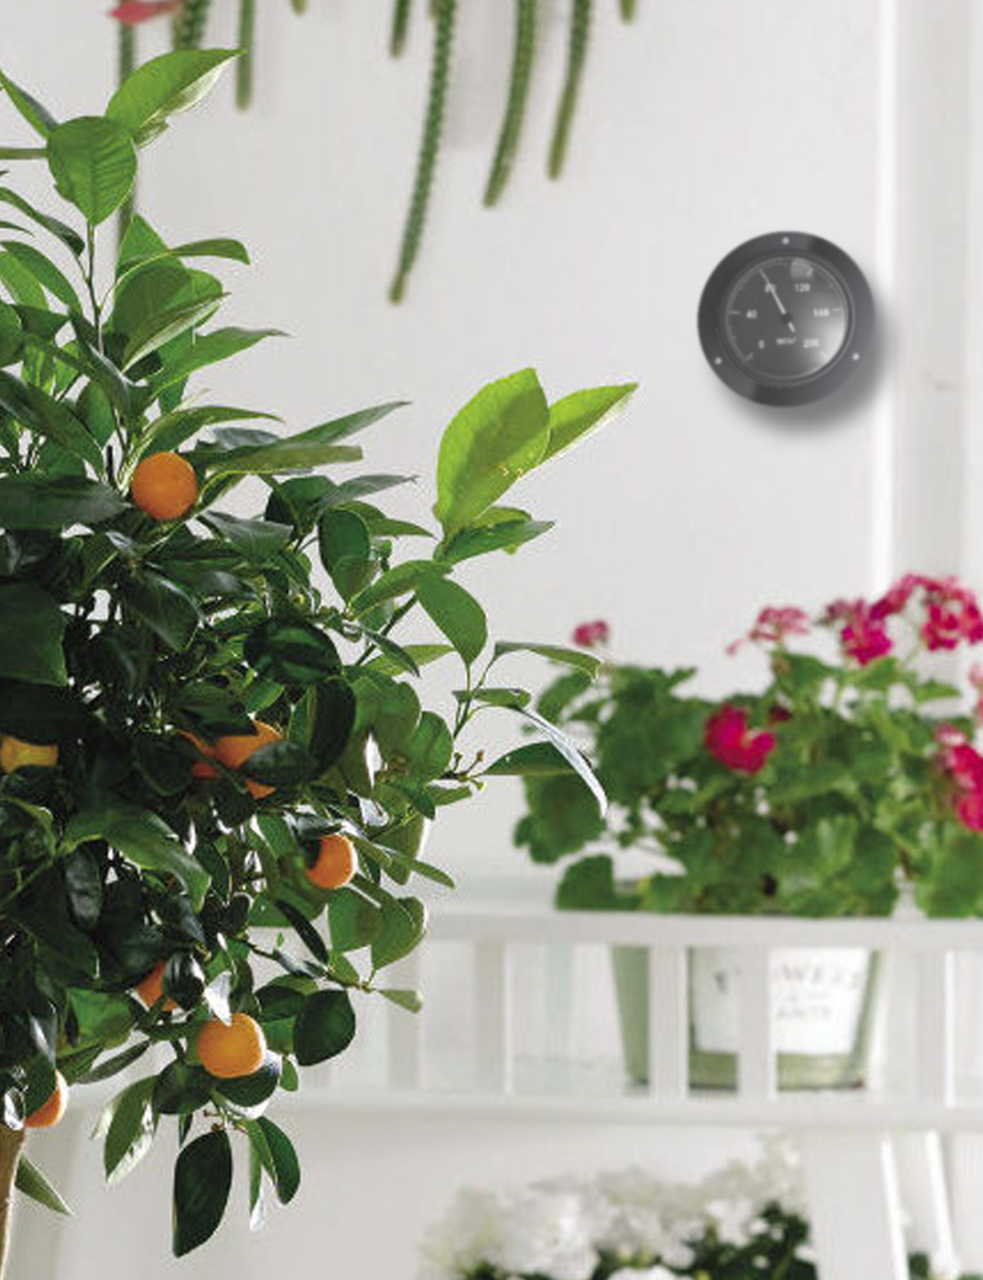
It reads {"value": 80, "unit": "psi"}
